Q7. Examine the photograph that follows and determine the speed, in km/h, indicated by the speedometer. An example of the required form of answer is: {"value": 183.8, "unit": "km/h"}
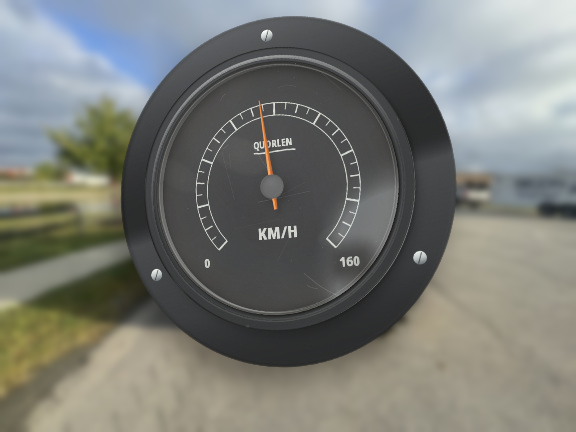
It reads {"value": 75, "unit": "km/h"}
